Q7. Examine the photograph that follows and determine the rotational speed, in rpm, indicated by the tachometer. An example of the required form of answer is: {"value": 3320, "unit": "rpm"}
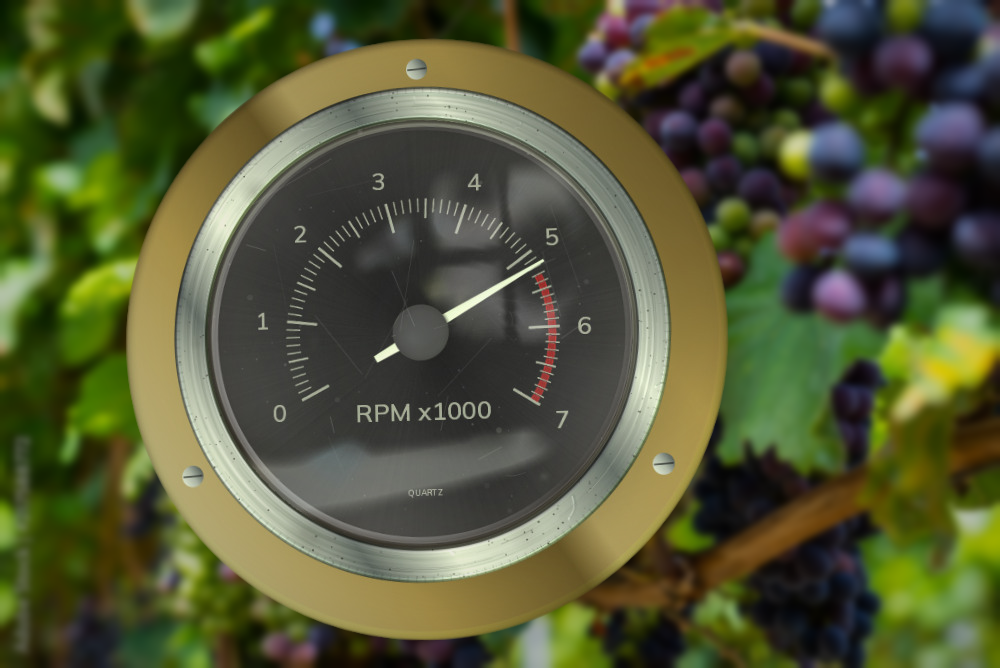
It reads {"value": 5200, "unit": "rpm"}
